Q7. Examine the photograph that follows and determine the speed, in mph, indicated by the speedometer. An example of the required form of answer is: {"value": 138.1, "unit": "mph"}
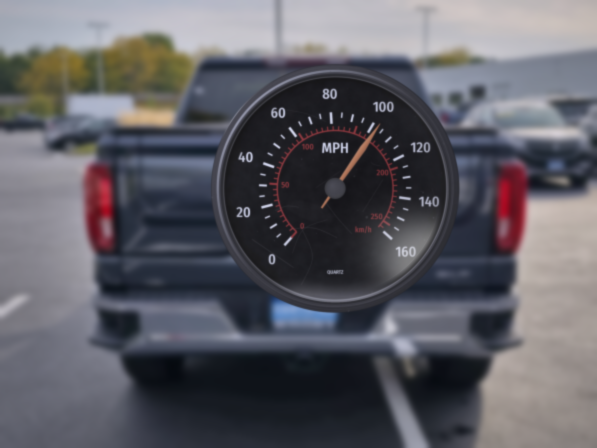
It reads {"value": 102.5, "unit": "mph"}
